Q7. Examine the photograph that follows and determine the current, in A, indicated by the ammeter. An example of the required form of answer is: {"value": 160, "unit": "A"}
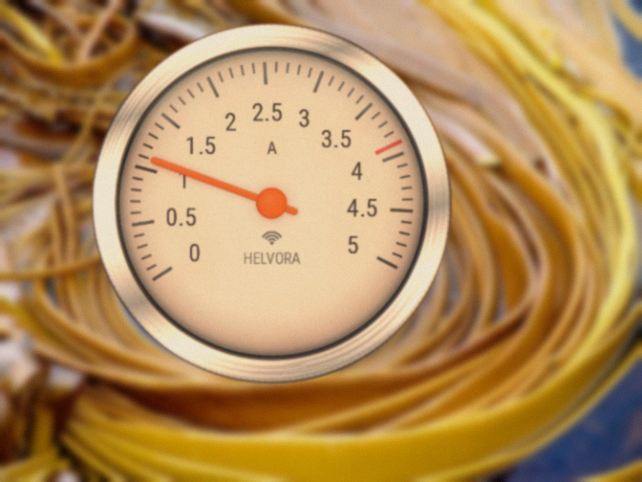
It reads {"value": 1.1, "unit": "A"}
